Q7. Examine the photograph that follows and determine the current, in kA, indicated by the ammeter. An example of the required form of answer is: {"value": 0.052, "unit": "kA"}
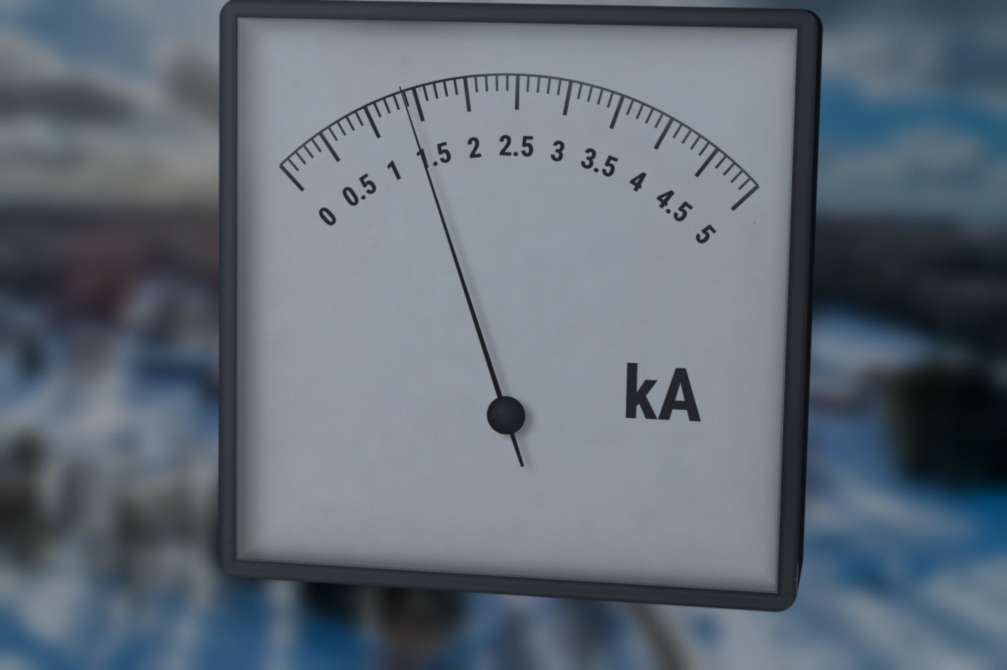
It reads {"value": 1.4, "unit": "kA"}
